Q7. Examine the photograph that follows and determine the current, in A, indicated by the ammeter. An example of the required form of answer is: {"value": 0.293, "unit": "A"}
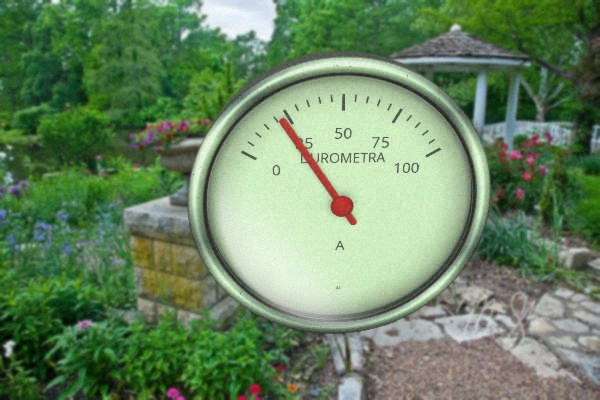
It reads {"value": 22.5, "unit": "A"}
